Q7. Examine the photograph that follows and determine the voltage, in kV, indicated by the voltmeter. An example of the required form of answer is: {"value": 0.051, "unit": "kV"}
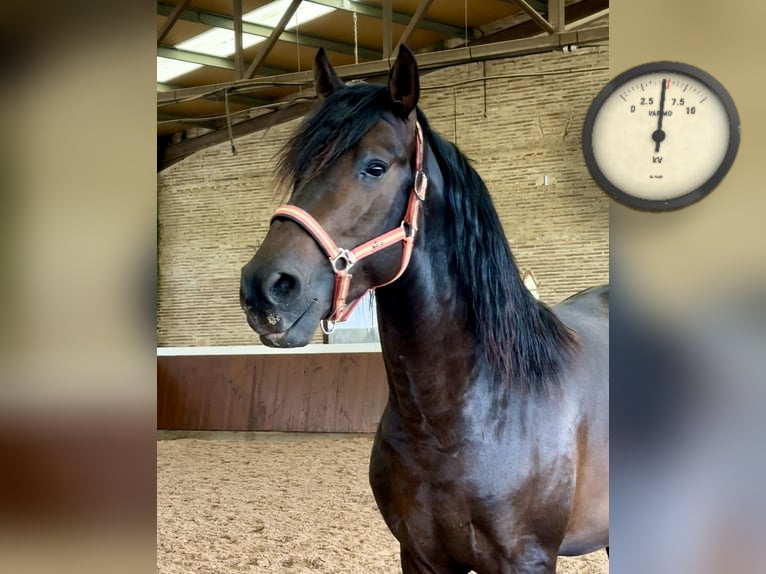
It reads {"value": 5, "unit": "kV"}
